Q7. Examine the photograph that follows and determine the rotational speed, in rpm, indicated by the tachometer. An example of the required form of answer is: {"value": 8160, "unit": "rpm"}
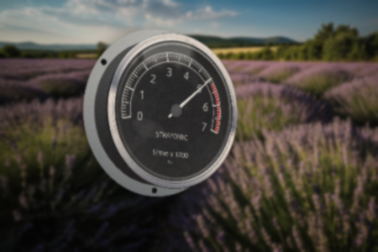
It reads {"value": 5000, "unit": "rpm"}
